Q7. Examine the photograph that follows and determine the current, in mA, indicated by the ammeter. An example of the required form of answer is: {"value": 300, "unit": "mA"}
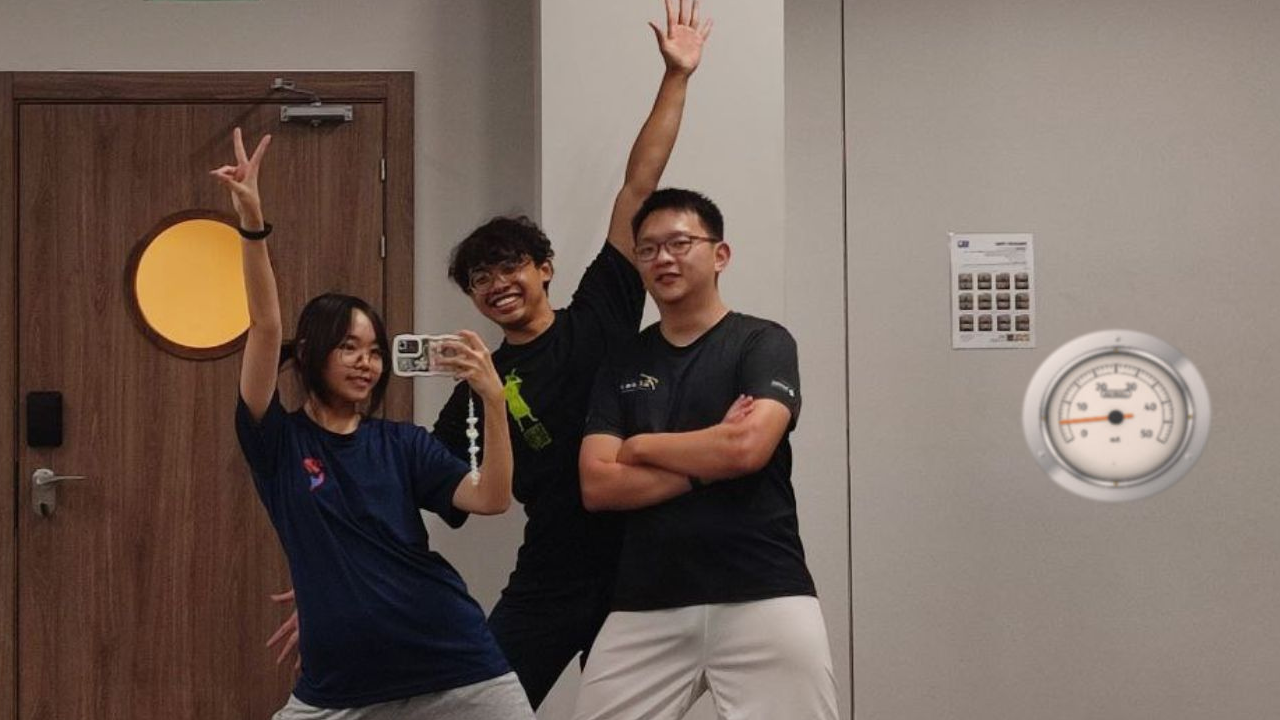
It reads {"value": 5, "unit": "mA"}
